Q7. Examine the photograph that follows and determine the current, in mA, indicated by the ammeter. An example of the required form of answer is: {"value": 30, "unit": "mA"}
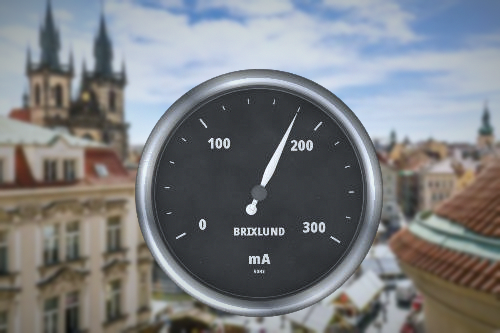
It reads {"value": 180, "unit": "mA"}
